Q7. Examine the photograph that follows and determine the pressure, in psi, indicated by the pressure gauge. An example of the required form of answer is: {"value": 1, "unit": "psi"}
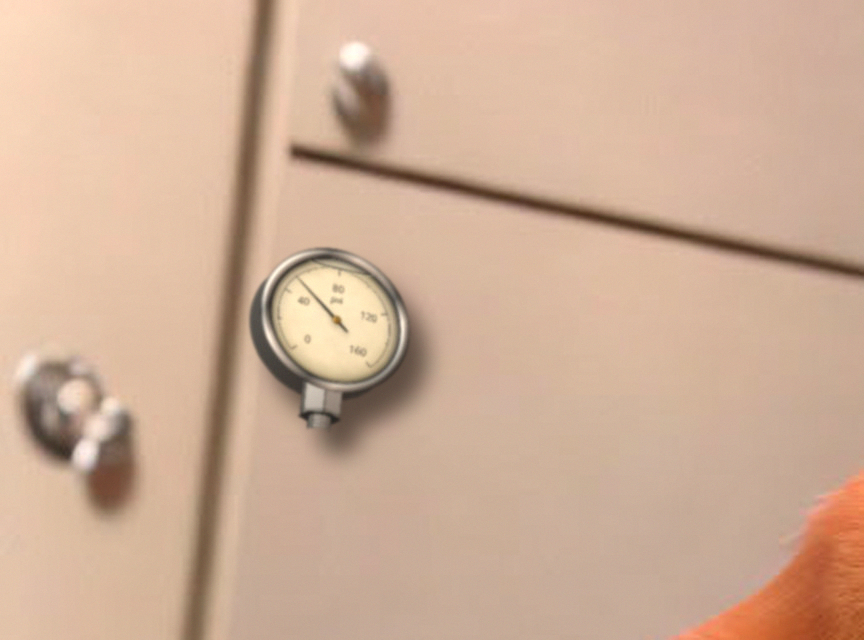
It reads {"value": 50, "unit": "psi"}
